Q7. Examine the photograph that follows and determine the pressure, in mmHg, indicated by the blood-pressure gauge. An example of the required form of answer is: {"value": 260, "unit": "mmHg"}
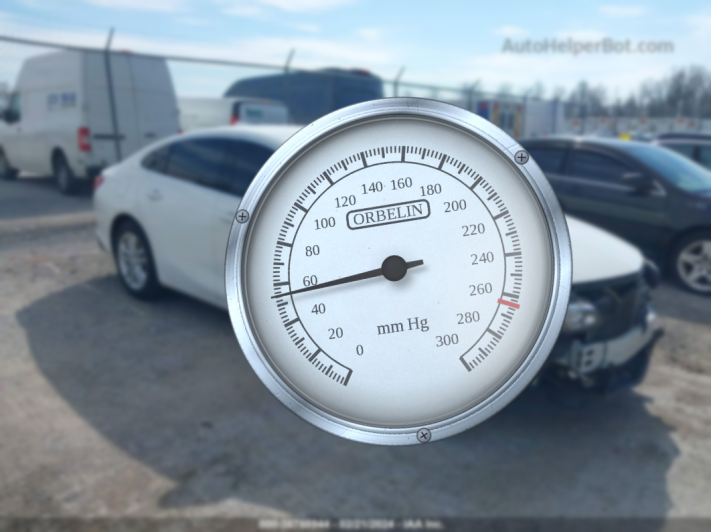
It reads {"value": 54, "unit": "mmHg"}
